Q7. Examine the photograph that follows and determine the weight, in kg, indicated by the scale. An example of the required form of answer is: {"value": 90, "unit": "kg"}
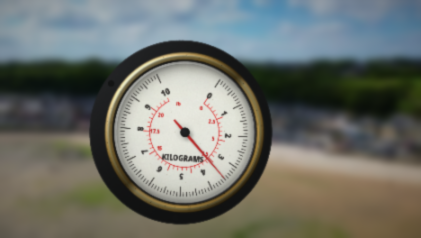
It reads {"value": 3.5, "unit": "kg"}
